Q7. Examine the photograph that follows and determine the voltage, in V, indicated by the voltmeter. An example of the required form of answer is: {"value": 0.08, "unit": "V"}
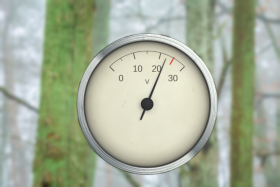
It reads {"value": 22.5, "unit": "V"}
